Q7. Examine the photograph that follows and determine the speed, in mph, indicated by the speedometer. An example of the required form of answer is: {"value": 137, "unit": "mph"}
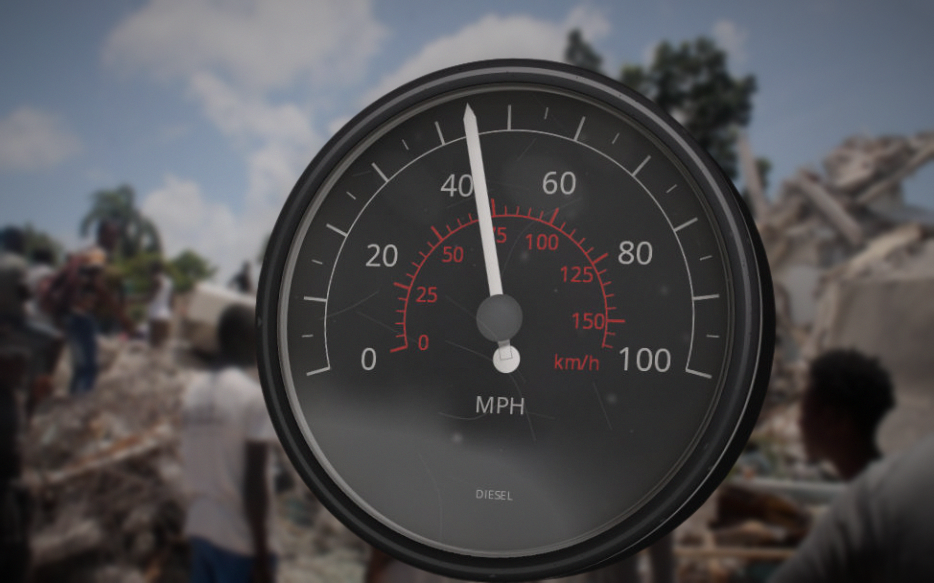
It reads {"value": 45, "unit": "mph"}
